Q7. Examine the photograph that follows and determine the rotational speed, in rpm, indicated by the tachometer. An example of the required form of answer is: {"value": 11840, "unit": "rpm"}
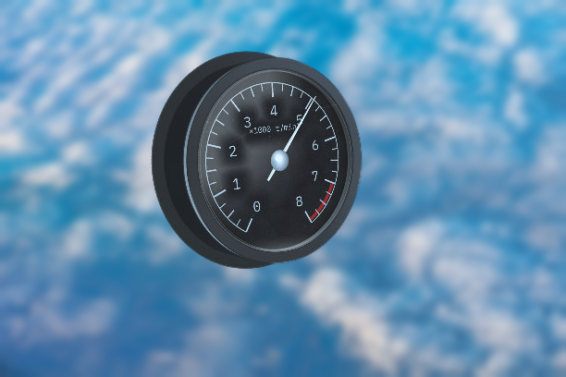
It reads {"value": 5000, "unit": "rpm"}
